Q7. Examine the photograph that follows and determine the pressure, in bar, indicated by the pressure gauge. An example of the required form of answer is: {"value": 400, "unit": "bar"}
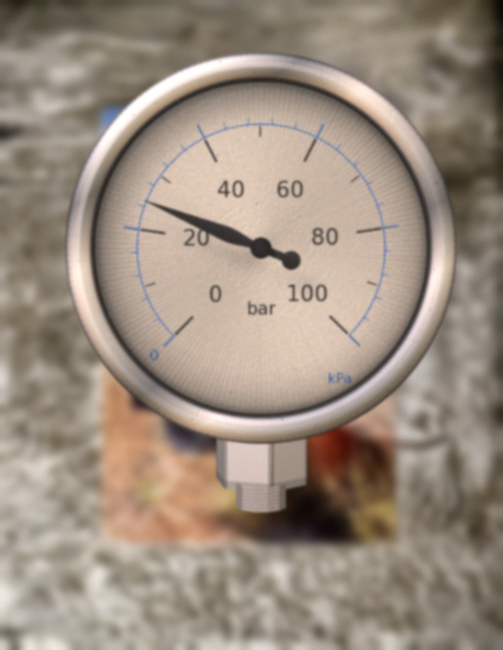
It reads {"value": 25, "unit": "bar"}
